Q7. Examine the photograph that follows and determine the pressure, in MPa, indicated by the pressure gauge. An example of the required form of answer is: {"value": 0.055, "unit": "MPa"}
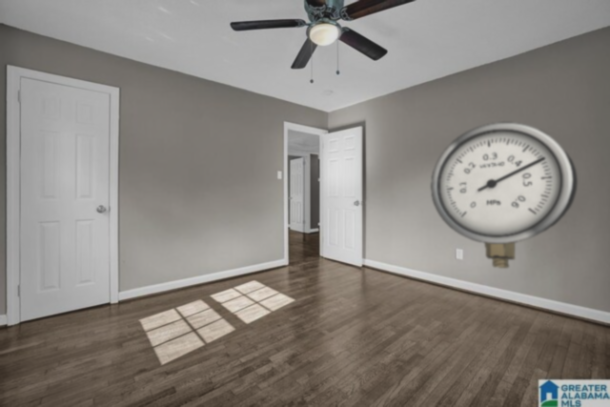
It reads {"value": 0.45, "unit": "MPa"}
